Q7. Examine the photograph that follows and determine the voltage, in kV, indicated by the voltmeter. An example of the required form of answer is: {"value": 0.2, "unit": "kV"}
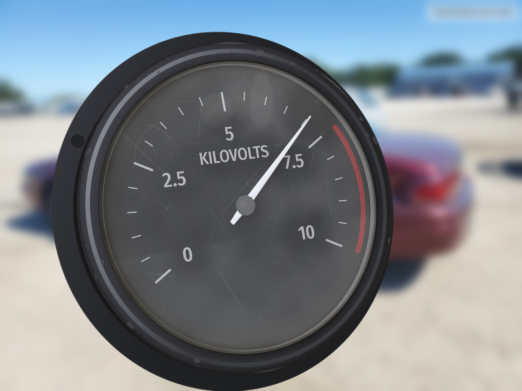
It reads {"value": 7, "unit": "kV"}
